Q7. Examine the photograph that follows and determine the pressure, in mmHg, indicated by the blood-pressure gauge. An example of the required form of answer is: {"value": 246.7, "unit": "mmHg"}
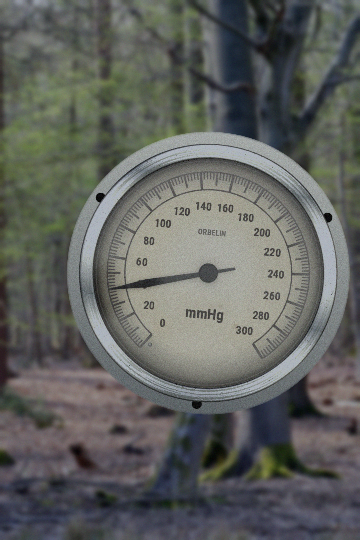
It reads {"value": 40, "unit": "mmHg"}
